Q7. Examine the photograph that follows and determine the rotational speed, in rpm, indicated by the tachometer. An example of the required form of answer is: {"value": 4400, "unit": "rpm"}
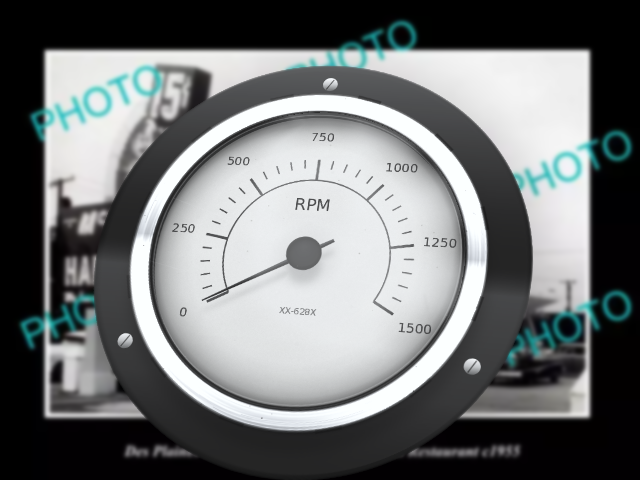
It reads {"value": 0, "unit": "rpm"}
